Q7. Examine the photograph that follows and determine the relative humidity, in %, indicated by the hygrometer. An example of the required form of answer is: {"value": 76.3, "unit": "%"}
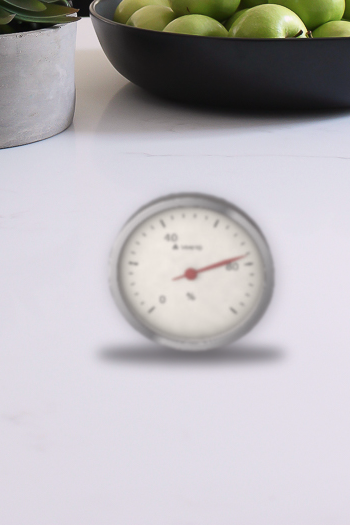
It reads {"value": 76, "unit": "%"}
